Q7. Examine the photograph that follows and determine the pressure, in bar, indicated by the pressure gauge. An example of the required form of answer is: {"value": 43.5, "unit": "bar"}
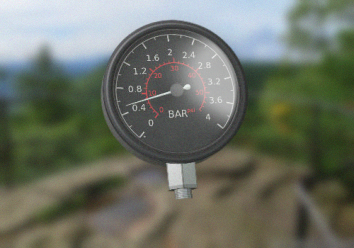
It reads {"value": 0.5, "unit": "bar"}
